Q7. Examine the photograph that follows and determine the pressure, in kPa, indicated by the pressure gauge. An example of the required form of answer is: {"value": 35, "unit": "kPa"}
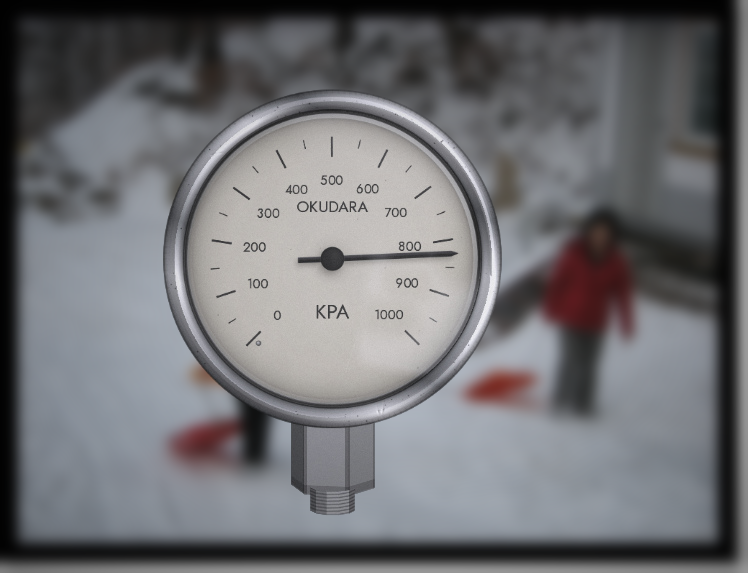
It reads {"value": 825, "unit": "kPa"}
